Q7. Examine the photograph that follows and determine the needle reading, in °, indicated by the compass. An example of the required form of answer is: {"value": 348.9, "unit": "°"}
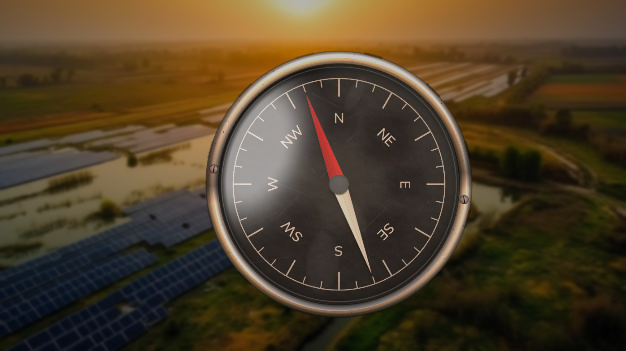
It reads {"value": 340, "unit": "°"}
